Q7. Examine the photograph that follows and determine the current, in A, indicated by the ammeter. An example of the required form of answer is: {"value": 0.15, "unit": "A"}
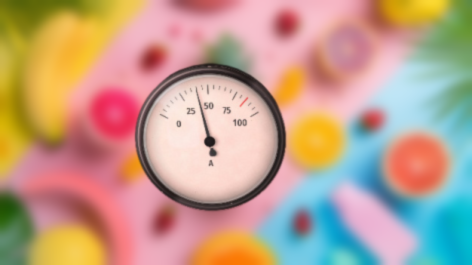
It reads {"value": 40, "unit": "A"}
